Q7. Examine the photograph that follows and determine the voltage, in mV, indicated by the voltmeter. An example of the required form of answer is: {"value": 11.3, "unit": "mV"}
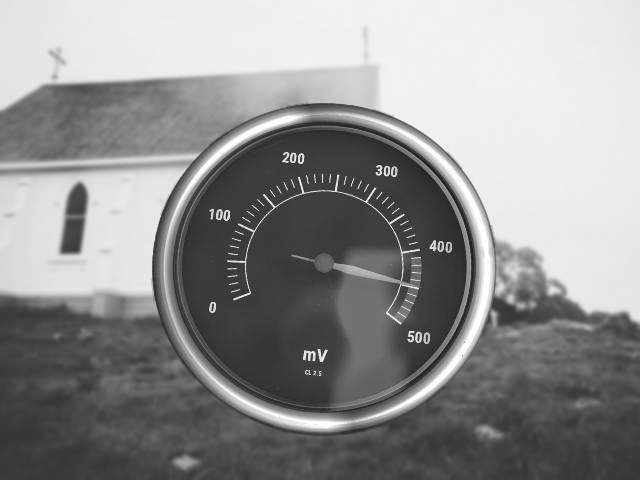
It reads {"value": 450, "unit": "mV"}
